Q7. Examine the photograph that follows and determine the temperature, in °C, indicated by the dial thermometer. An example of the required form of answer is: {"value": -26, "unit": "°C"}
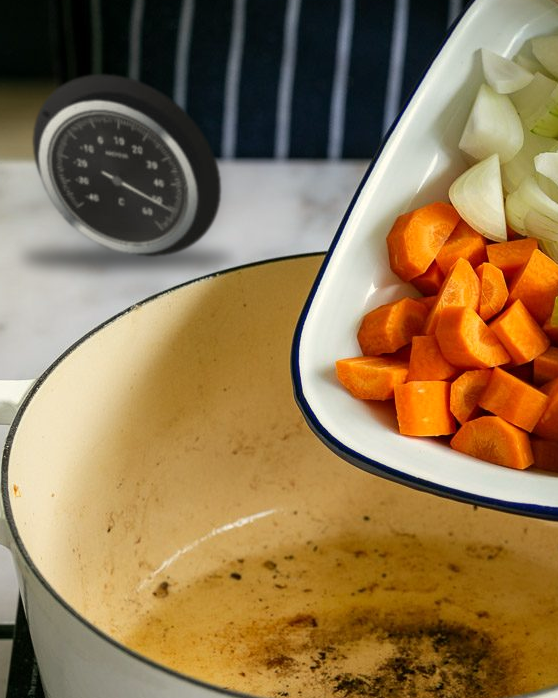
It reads {"value": 50, "unit": "°C"}
